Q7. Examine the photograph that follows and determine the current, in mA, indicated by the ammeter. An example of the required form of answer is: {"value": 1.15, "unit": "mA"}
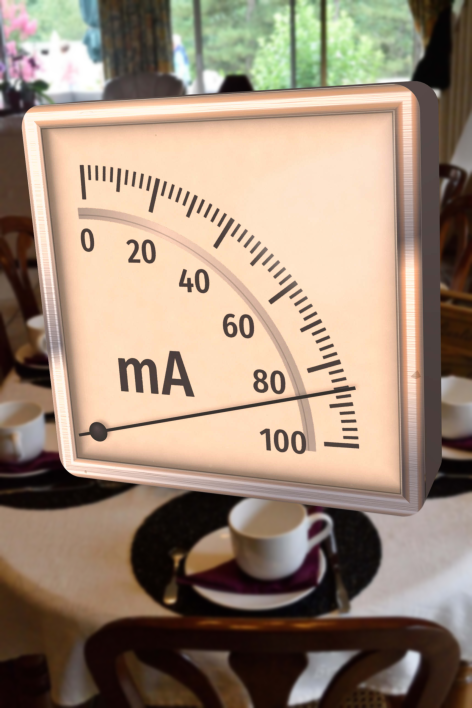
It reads {"value": 86, "unit": "mA"}
